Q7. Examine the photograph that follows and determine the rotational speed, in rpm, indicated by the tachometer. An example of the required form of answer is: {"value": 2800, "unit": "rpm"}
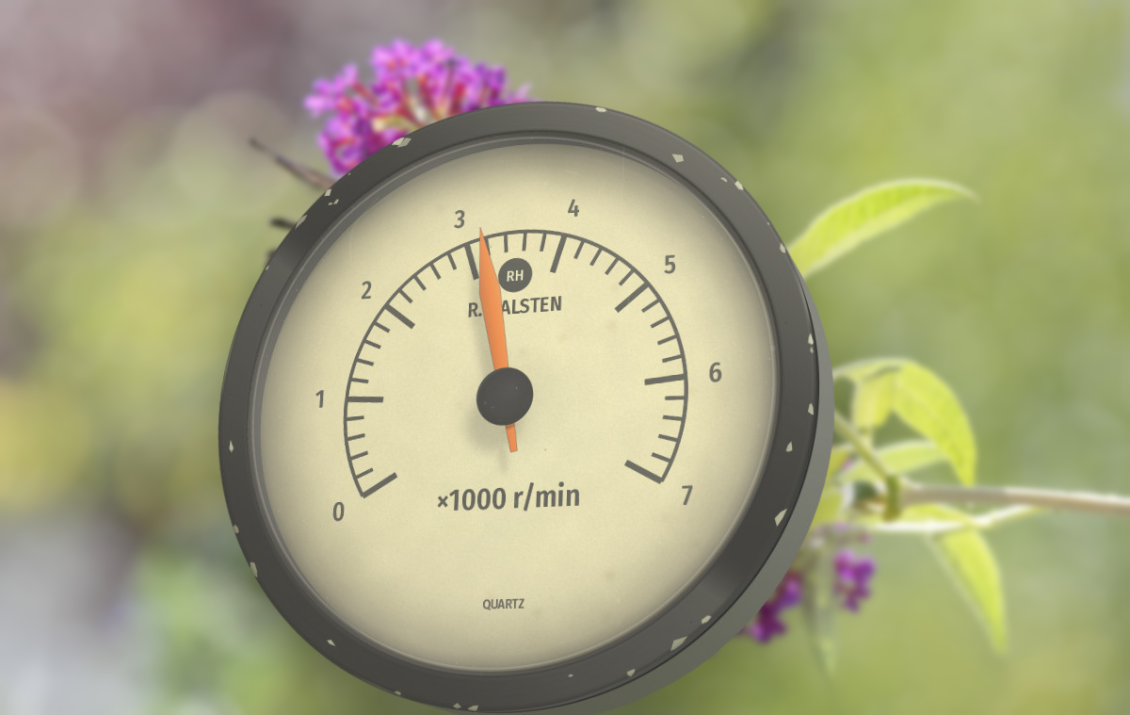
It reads {"value": 3200, "unit": "rpm"}
